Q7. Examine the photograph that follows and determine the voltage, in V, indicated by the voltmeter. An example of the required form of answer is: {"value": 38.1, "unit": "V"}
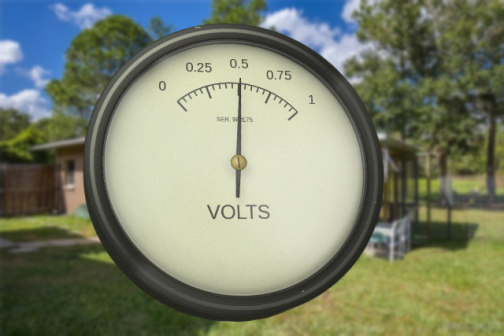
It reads {"value": 0.5, "unit": "V"}
